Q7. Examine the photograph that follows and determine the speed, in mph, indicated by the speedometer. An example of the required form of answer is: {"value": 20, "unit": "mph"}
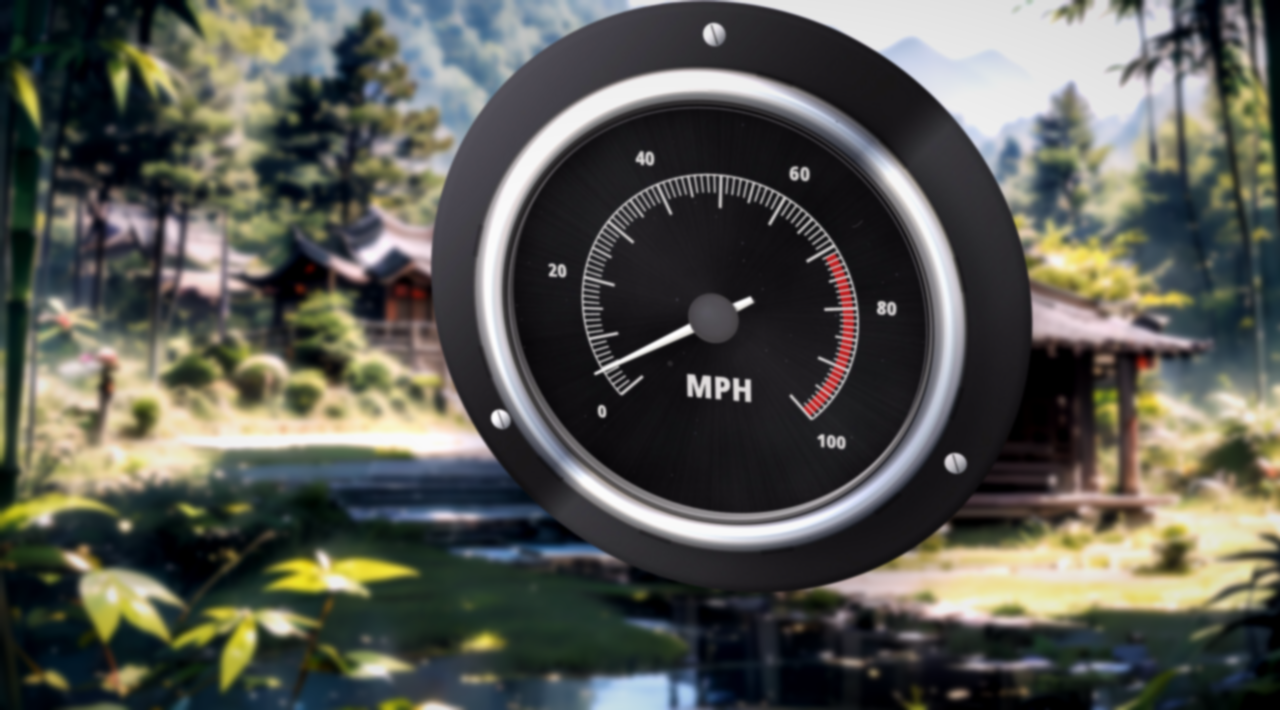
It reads {"value": 5, "unit": "mph"}
